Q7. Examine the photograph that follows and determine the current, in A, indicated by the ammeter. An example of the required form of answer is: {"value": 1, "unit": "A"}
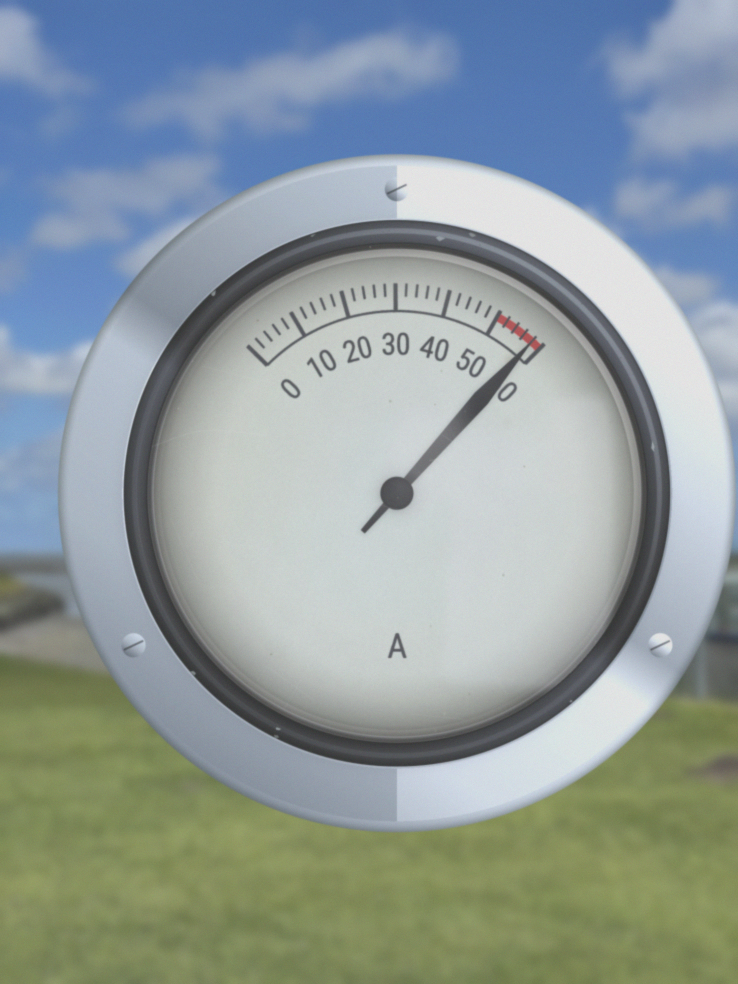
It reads {"value": 58, "unit": "A"}
